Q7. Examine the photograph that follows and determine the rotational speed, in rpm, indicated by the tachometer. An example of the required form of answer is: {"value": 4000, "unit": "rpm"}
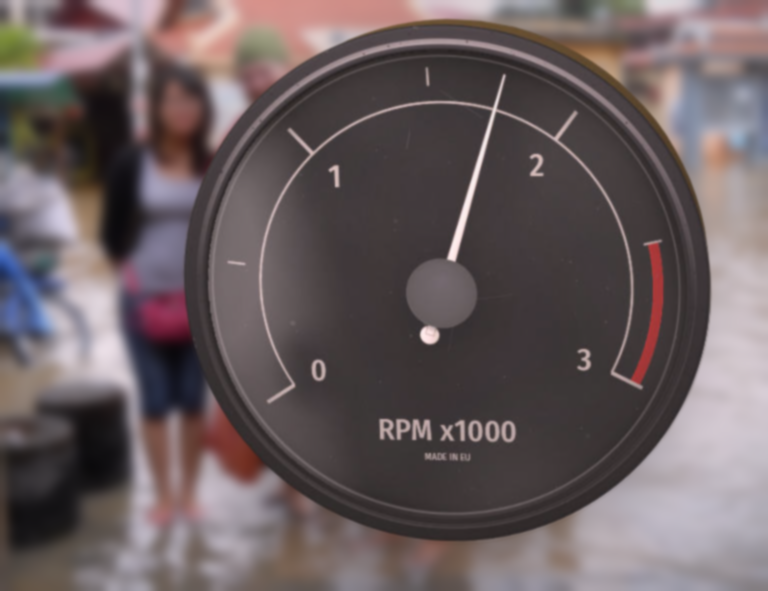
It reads {"value": 1750, "unit": "rpm"}
